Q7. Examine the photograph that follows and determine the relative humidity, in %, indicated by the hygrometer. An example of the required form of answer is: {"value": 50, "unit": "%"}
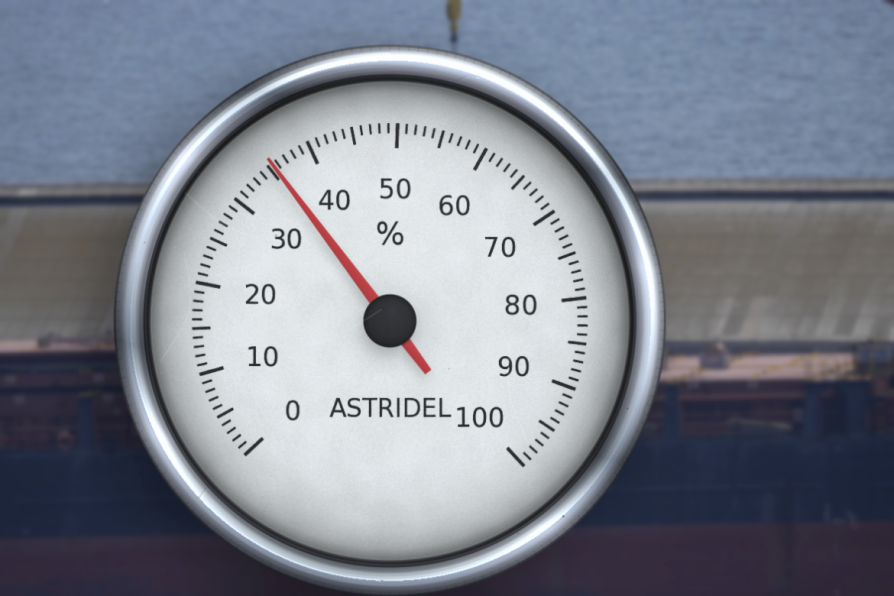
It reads {"value": 35.5, "unit": "%"}
